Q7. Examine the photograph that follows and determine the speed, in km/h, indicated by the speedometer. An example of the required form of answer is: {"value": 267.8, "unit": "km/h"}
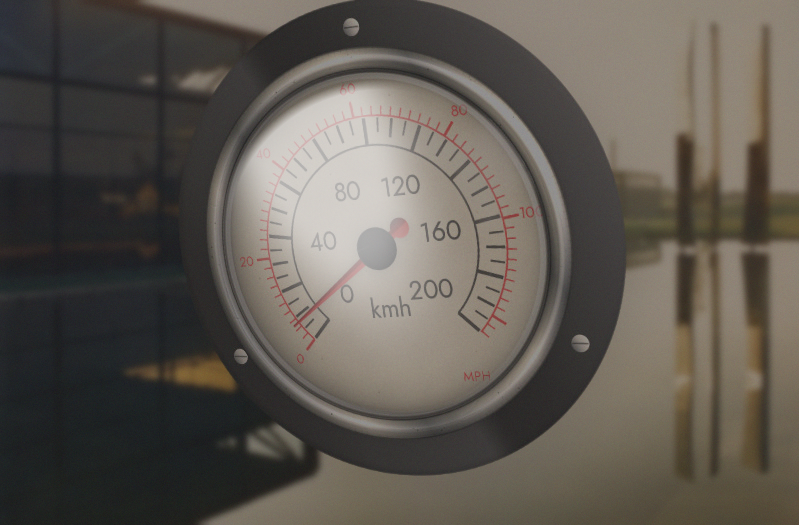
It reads {"value": 7.5, "unit": "km/h"}
